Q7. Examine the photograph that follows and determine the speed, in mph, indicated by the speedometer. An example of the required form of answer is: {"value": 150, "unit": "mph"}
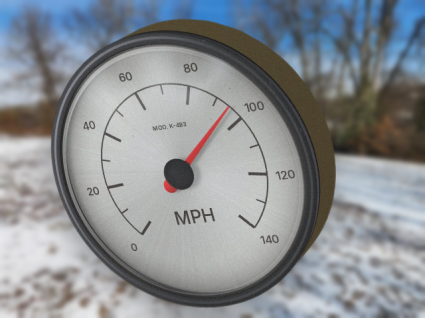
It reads {"value": 95, "unit": "mph"}
